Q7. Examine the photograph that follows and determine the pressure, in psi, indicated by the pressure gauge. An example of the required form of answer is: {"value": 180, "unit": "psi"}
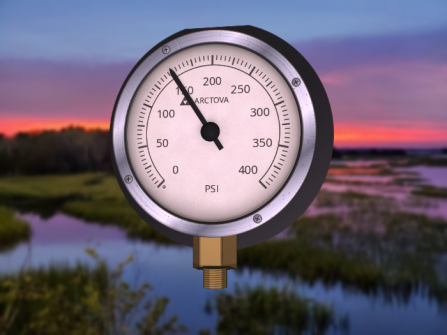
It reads {"value": 150, "unit": "psi"}
